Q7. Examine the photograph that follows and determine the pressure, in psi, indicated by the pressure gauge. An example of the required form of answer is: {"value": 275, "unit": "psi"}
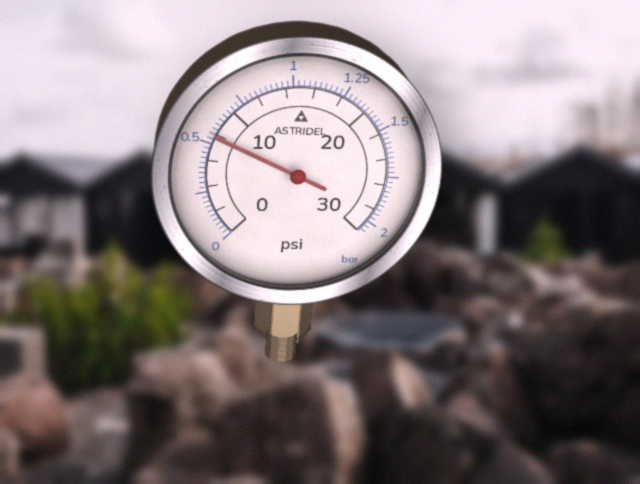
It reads {"value": 8, "unit": "psi"}
